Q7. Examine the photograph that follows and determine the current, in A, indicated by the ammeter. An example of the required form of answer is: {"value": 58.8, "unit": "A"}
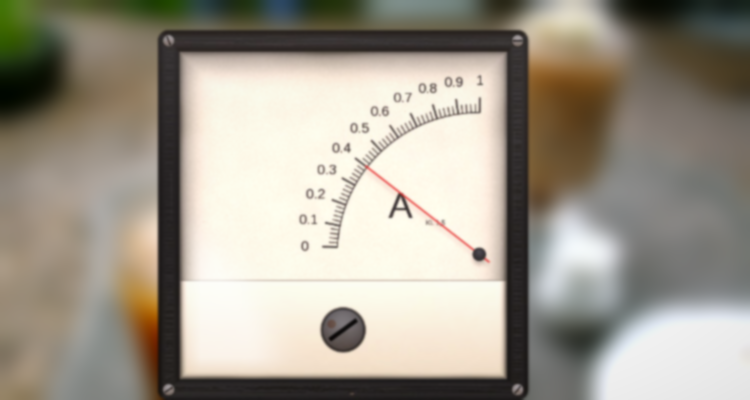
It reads {"value": 0.4, "unit": "A"}
